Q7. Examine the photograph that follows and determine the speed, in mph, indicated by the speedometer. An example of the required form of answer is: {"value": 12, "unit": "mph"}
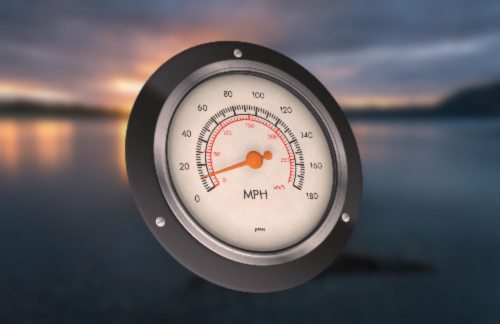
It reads {"value": 10, "unit": "mph"}
